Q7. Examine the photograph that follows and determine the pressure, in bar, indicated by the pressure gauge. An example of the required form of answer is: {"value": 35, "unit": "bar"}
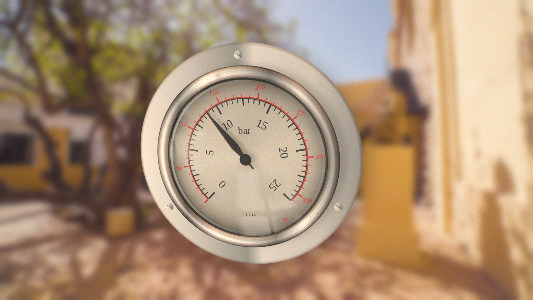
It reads {"value": 9, "unit": "bar"}
